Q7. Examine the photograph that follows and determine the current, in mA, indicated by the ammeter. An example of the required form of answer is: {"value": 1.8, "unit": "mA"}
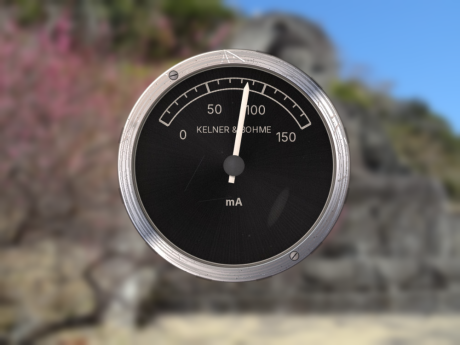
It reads {"value": 85, "unit": "mA"}
